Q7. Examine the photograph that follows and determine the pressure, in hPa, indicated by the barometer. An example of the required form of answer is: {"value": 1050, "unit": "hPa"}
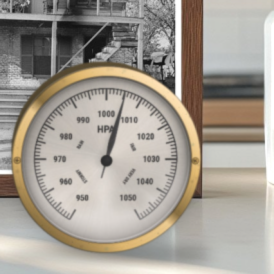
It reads {"value": 1005, "unit": "hPa"}
